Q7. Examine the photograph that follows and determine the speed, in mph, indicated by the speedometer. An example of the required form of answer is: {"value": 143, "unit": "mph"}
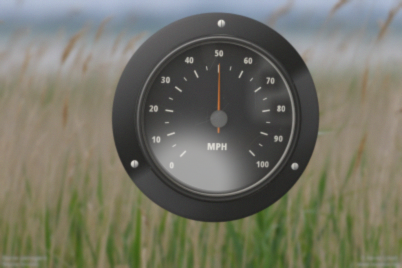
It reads {"value": 50, "unit": "mph"}
